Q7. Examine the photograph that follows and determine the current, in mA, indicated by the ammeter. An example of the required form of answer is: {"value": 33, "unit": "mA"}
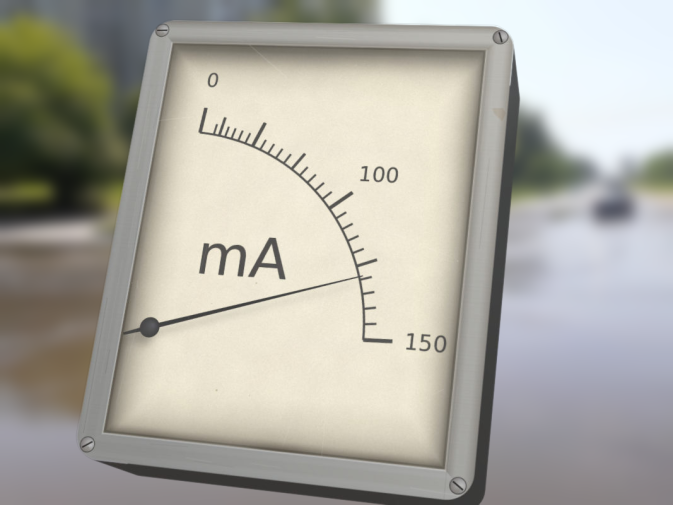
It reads {"value": 130, "unit": "mA"}
